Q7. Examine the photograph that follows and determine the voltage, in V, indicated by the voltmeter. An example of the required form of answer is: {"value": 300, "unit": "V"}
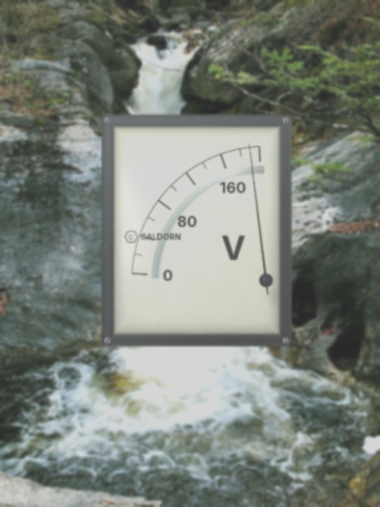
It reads {"value": 190, "unit": "V"}
